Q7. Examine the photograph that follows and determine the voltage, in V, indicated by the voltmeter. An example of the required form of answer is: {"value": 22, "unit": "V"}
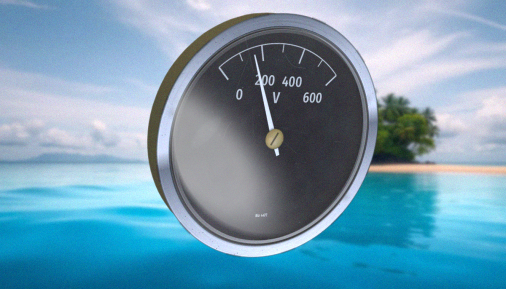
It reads {"value": 150, "unit": "V"}
